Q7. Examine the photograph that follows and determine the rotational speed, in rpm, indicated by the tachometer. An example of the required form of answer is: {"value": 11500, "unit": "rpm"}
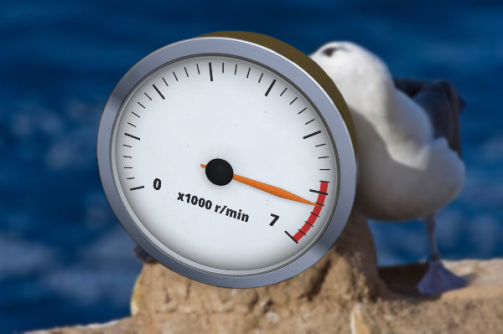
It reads {"value": 6200, "unit": "rpm"}
